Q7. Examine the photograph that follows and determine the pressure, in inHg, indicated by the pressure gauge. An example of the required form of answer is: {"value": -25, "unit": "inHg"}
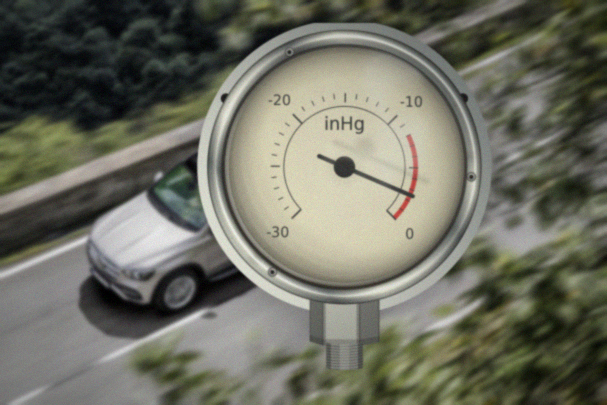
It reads {"value": -2.5, "unit": "inHg"}
